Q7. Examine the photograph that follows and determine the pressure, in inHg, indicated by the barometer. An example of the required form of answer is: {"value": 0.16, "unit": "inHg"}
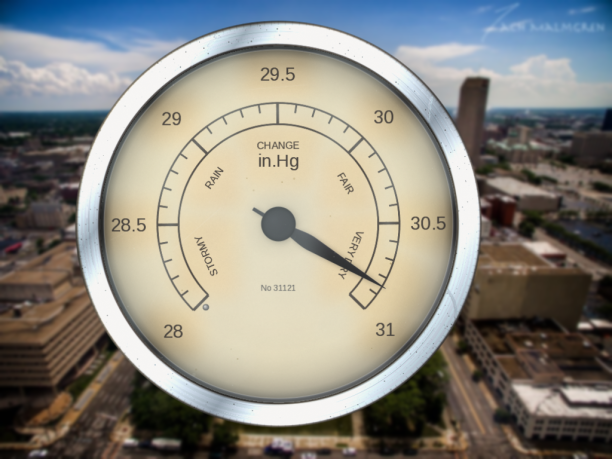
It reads {"value": 30.85, "unit": "inHg"}
